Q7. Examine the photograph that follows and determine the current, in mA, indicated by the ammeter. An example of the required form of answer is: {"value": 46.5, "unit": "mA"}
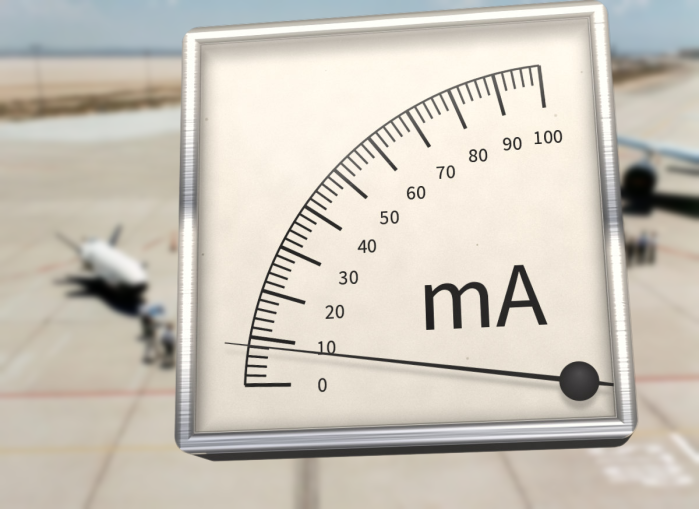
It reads {"value": 8, "unit": "mA"}
